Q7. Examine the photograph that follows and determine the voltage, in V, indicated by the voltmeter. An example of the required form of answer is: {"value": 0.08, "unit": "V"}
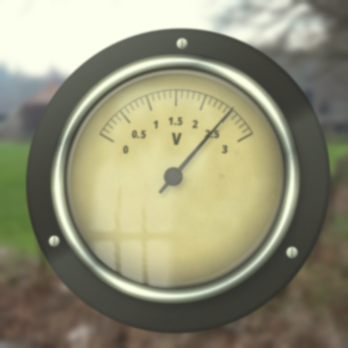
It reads {"value": 2.5, "unit": "V"}
